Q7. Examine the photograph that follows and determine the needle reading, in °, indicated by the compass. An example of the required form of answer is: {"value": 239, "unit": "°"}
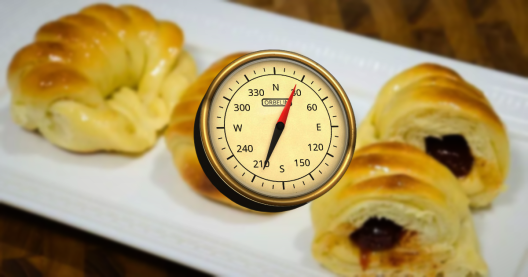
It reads {"value": 25, "unit": "°"}
